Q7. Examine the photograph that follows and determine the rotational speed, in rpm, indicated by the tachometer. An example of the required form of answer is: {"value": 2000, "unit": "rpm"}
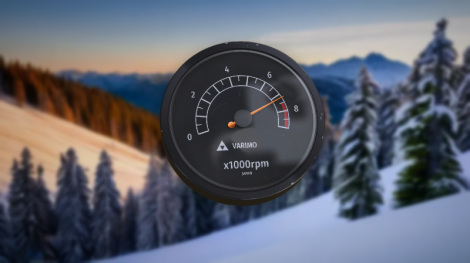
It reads {"value": 7250, "unit": "rpm"}
